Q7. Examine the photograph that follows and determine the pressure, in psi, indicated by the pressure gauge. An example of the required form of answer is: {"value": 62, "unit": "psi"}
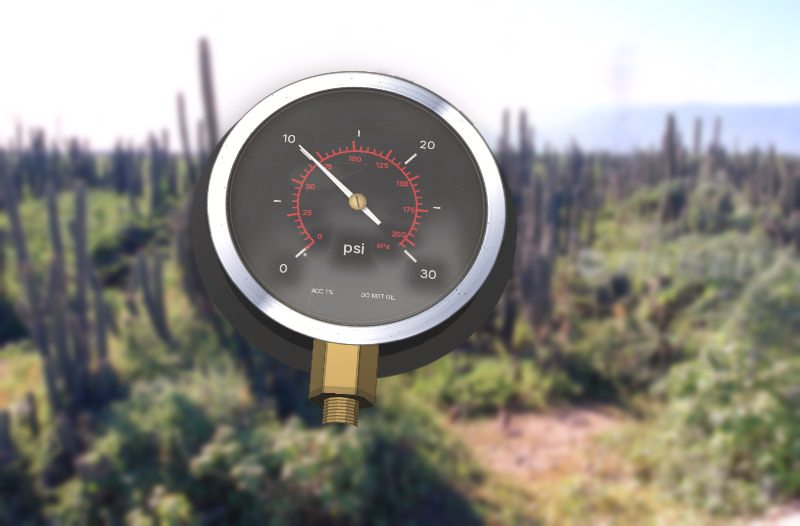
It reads {"value": 10, "unit": "psi"}
